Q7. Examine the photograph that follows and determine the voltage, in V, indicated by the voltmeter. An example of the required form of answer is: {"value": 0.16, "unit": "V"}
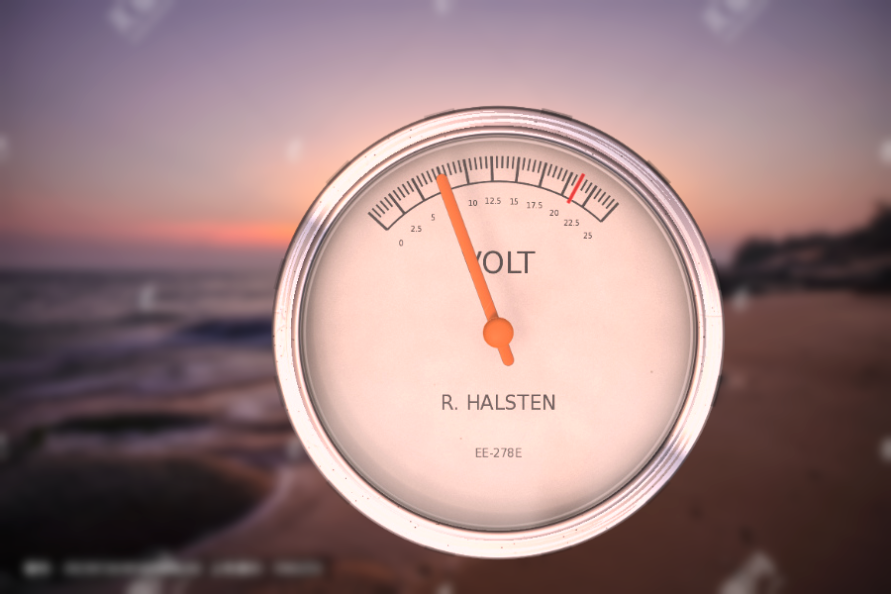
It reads {"value": 7.5, "unit": "V"}
